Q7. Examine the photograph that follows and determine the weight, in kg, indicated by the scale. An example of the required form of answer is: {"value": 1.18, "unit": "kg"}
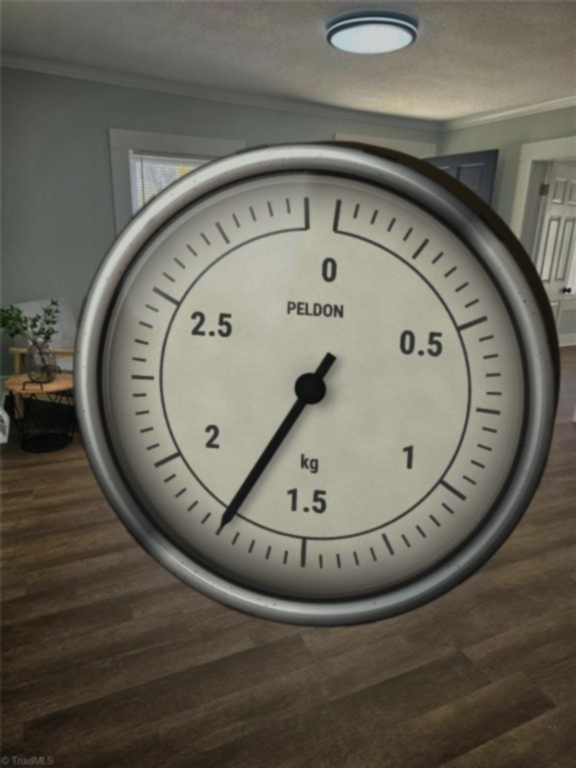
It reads {"value": 1.75, "unit": "kg"}
